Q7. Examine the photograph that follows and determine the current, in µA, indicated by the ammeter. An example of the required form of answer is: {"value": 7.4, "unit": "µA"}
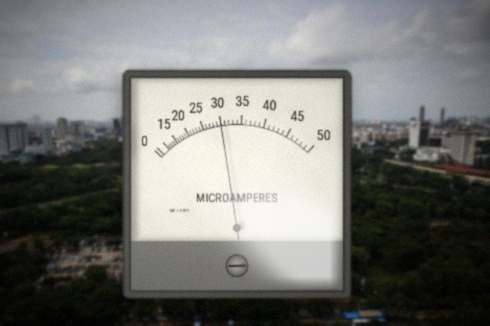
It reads {"value": 30, "unit": "µA"}
